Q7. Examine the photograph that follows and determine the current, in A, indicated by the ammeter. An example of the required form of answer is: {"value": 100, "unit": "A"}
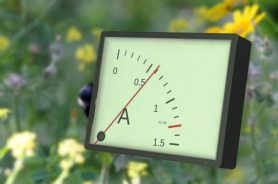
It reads {"value": 0.6, "unit": "A"}
